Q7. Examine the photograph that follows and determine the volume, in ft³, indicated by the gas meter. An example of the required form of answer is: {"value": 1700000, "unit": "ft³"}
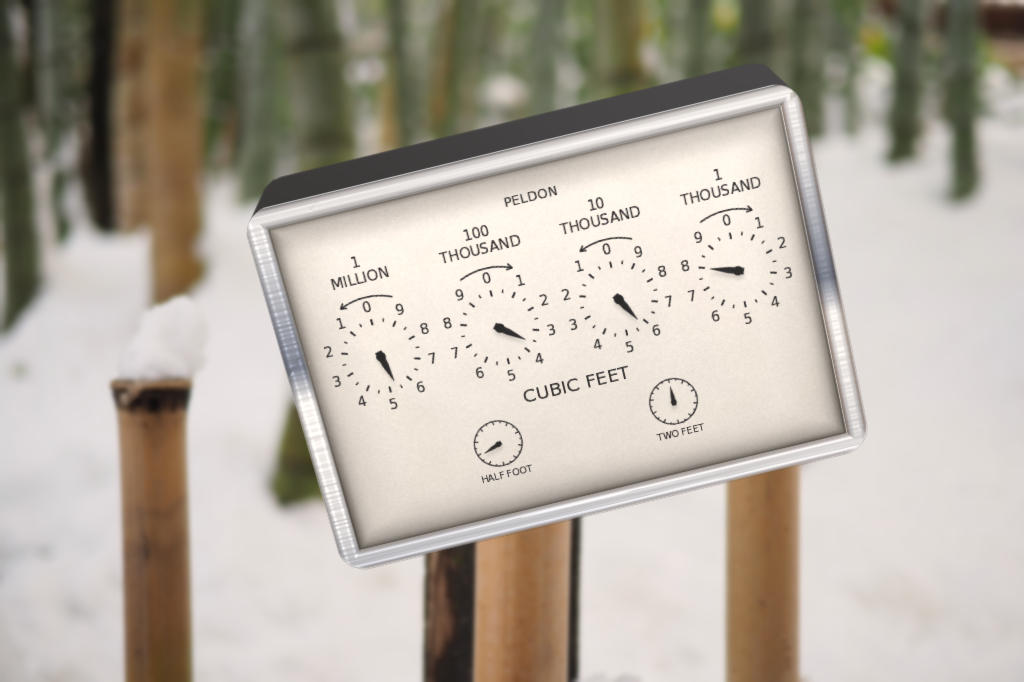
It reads {"value": 535800, "unit": "ft³"}
